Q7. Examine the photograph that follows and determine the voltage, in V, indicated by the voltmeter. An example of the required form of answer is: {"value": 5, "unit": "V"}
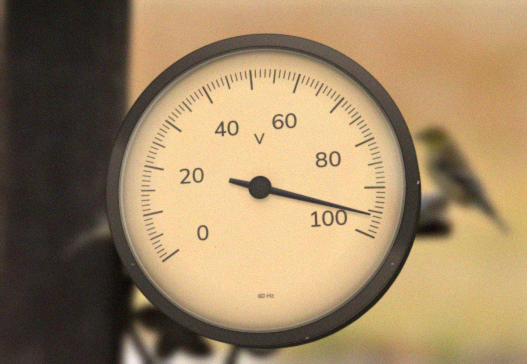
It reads {"value": 96, "unit": "V"}
